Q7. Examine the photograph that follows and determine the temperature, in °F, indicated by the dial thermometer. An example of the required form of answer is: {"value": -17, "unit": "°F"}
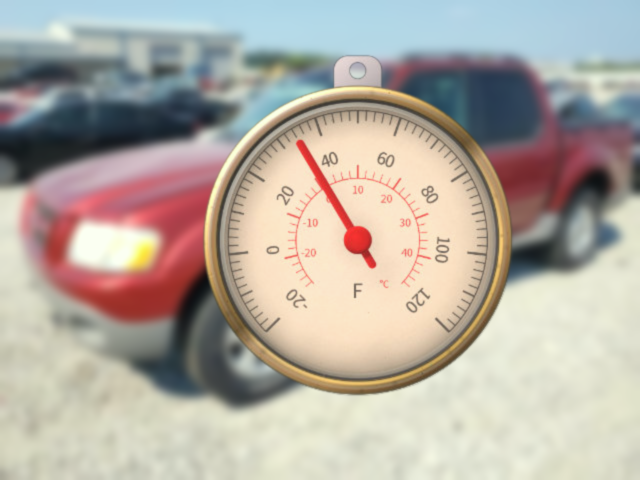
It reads {"value": 34, "unit": "°F"}
